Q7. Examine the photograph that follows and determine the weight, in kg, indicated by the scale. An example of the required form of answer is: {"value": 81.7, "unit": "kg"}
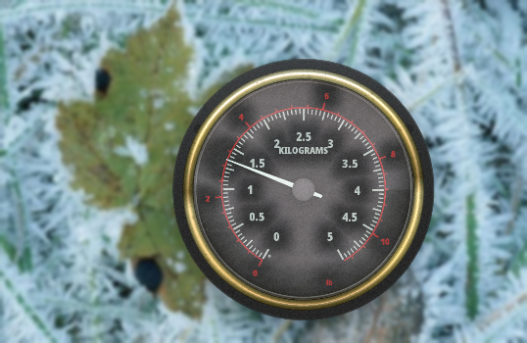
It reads {"value": 1.35, "unit": "kg"}
